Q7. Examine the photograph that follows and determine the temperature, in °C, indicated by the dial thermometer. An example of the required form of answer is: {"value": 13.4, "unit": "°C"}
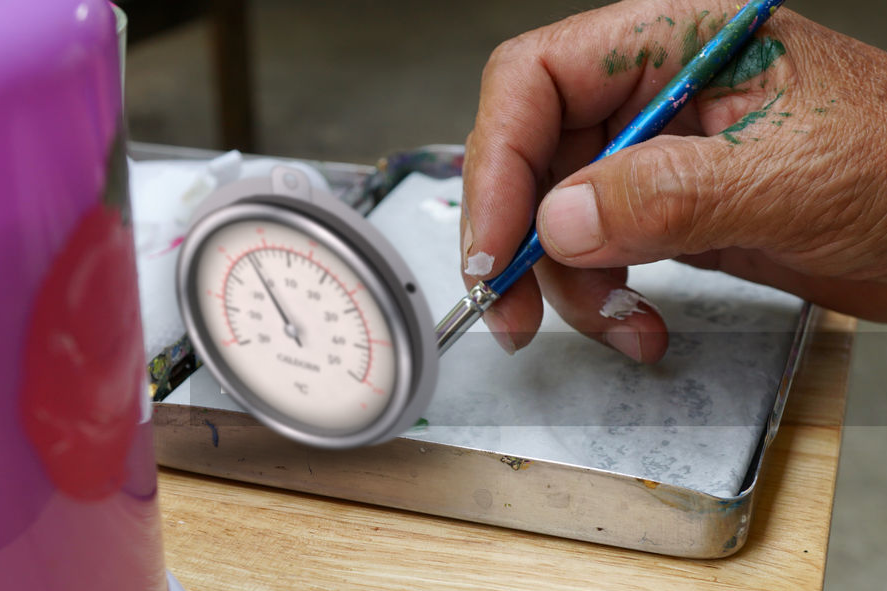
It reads {"value": 0, "unit": "°C"}
